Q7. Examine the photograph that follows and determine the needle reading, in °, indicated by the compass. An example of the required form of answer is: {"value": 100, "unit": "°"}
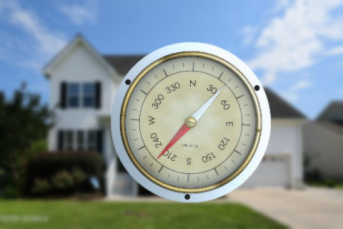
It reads {"value": 220, "unit": "°"}
